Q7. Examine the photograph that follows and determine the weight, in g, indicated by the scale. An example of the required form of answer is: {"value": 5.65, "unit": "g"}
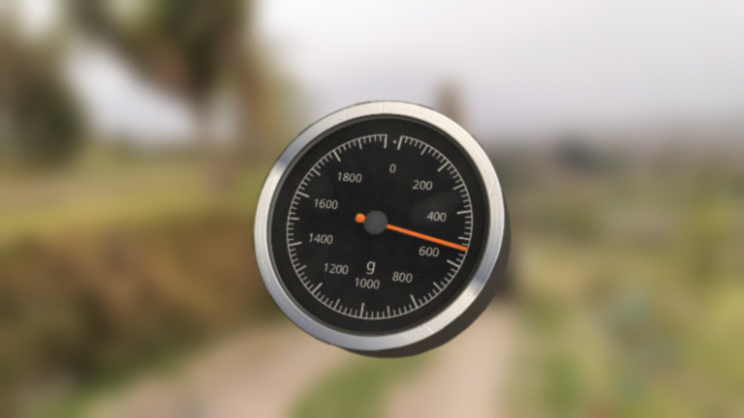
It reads {"value": 540, "unit": "g"}
